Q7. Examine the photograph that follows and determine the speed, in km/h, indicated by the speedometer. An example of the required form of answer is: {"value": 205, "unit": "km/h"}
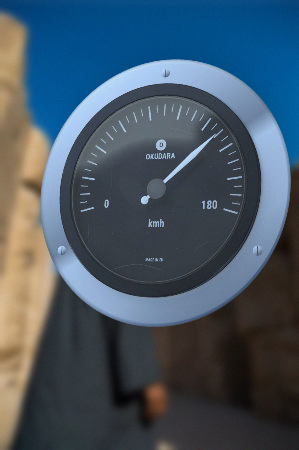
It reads {"value": 130, "unit": "km/h"}
